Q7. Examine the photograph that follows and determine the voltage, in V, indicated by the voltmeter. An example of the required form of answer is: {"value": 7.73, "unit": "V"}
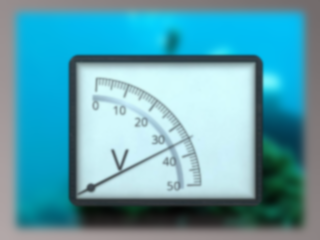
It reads {"value": 35, "unit": "V"}
